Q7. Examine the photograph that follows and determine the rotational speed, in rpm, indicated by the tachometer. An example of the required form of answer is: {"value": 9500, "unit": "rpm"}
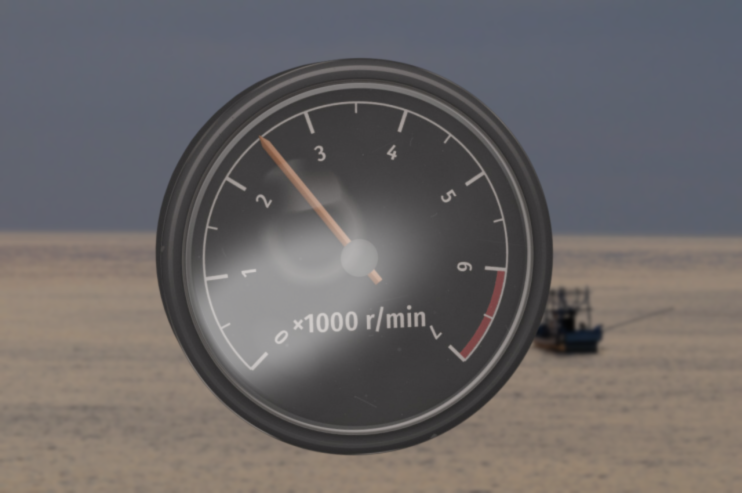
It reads {"value": 2500, "unit": "rpm"}
